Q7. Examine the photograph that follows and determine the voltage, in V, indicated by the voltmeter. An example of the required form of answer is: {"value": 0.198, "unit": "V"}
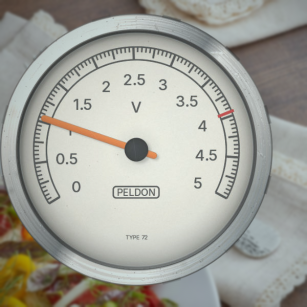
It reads {"value": 1.05, "unit": "V"}
